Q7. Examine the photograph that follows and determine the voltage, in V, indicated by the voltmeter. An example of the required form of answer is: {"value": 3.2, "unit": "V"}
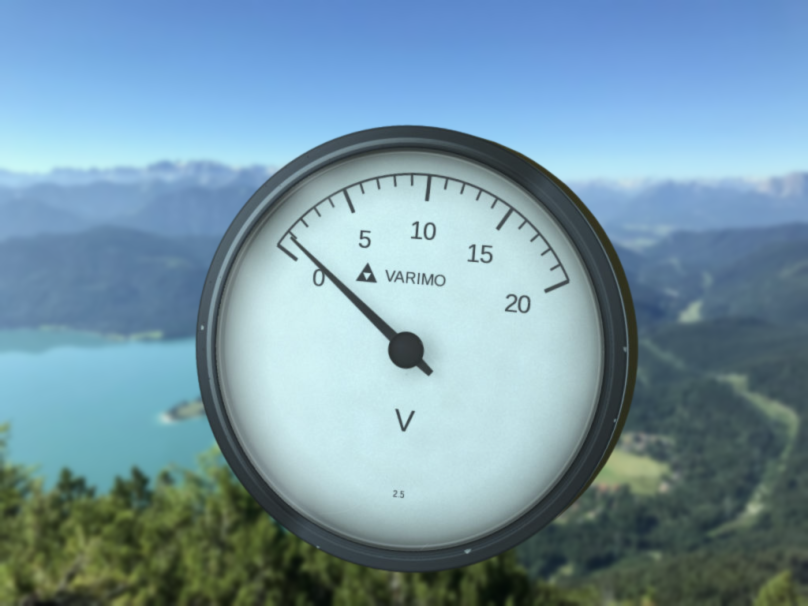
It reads {"value": 1, "unit": "V"}
